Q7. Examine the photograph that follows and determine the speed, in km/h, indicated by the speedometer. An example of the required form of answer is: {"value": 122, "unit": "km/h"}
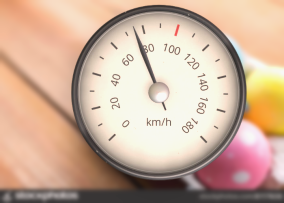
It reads {"value": 75, "unit": "km/h"}
